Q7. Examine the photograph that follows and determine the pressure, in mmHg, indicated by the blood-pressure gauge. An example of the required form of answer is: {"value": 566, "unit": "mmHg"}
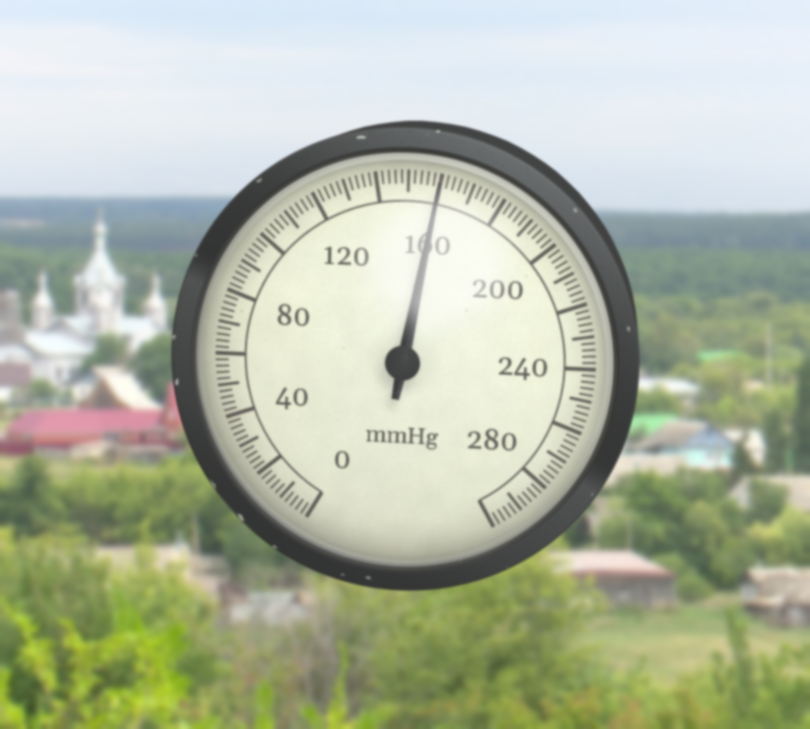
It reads {"value": 160, "unit": "mmHg"}
